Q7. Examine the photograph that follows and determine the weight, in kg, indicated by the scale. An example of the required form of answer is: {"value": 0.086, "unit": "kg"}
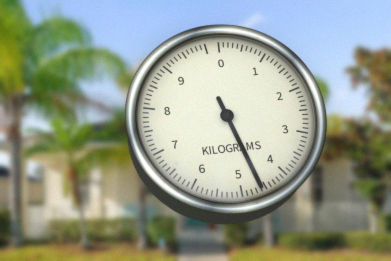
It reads {"value": 4.6, "unit": "kg"}
